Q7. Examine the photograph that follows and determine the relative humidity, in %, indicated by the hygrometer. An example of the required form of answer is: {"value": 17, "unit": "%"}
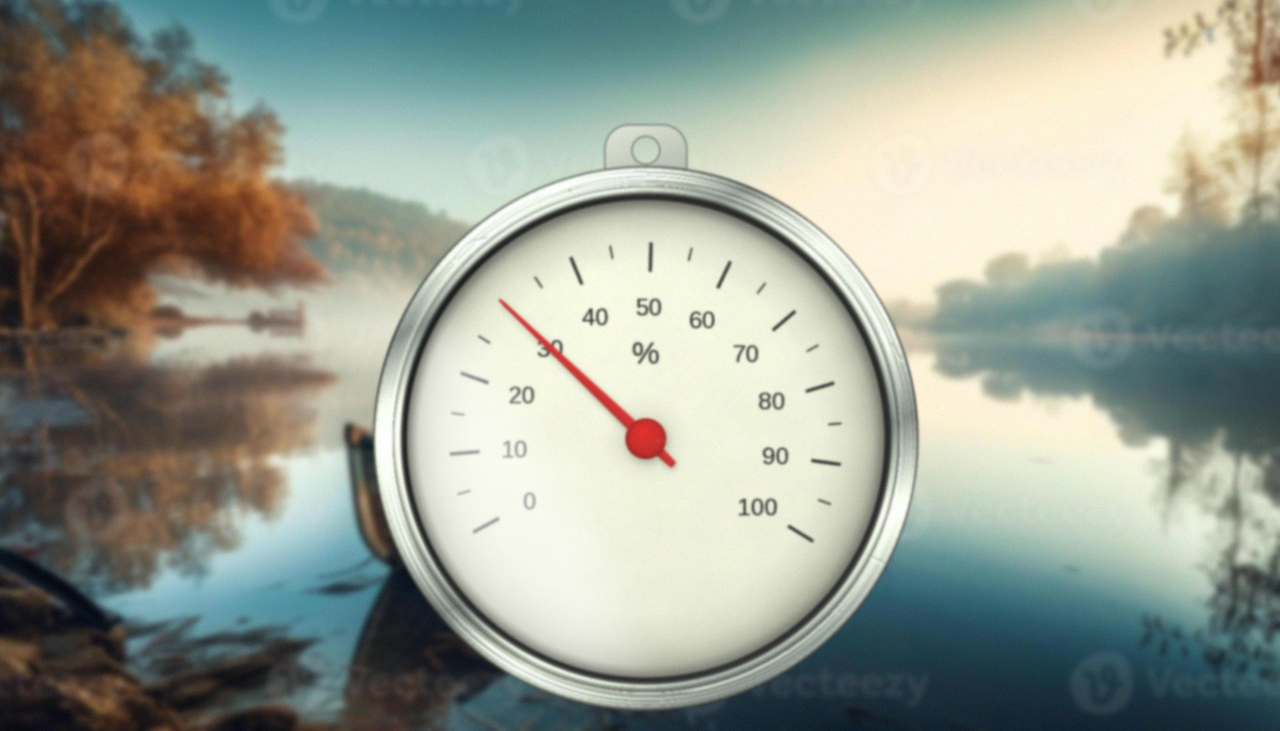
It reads {"value": 30, "unit": "%"}
